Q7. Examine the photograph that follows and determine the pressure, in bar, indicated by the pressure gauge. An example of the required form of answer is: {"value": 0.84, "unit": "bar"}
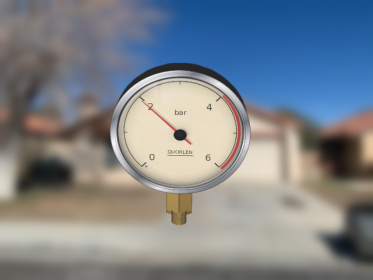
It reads {"value": 2, "unit": "bar"}
